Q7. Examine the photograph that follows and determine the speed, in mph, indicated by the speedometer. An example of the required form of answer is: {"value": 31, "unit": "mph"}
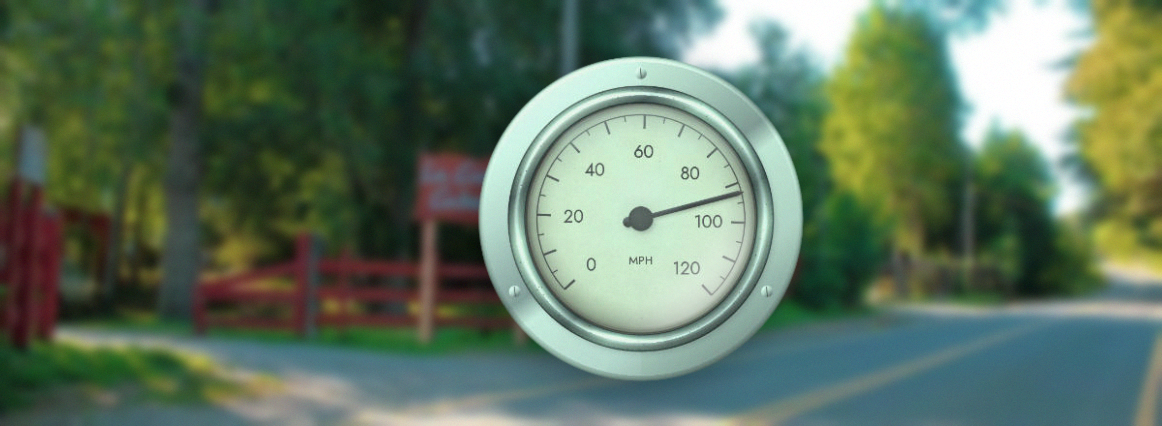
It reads {"value": 92.5, "unit": "mph"}
